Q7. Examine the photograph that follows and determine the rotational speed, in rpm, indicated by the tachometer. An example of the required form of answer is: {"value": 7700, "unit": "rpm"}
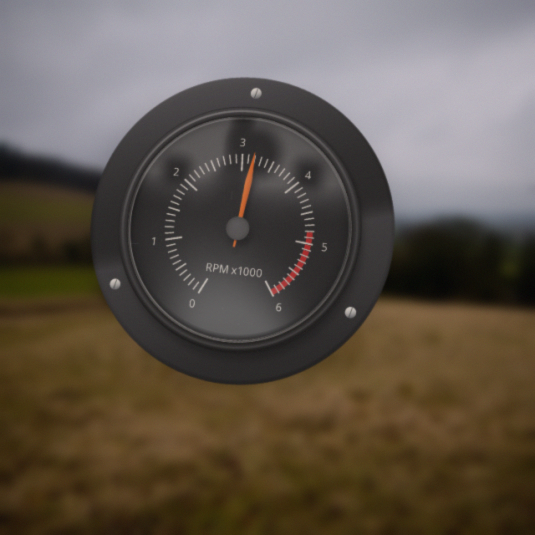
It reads {"value": 3200, "unit": "rpm"}
